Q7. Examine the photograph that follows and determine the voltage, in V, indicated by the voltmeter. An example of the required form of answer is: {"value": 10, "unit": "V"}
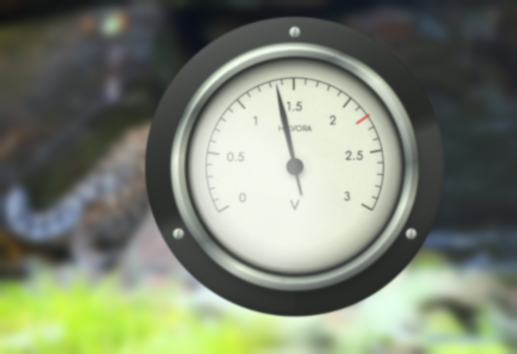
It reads {"value": 1.35, "unit": "V"}
